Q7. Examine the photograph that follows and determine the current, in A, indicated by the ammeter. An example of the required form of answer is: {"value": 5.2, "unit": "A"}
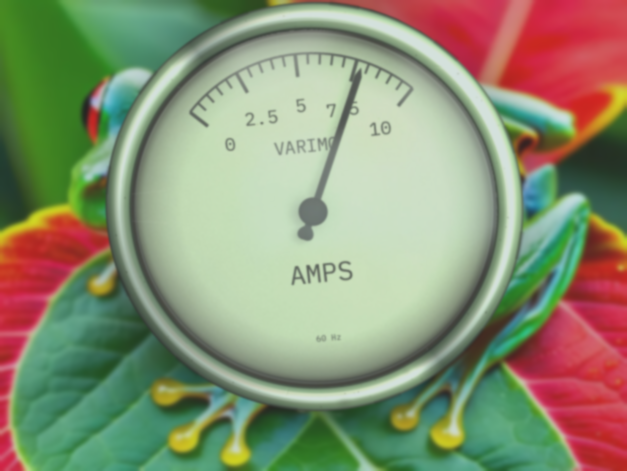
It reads {"value": 7.75, "unit": "A"}
